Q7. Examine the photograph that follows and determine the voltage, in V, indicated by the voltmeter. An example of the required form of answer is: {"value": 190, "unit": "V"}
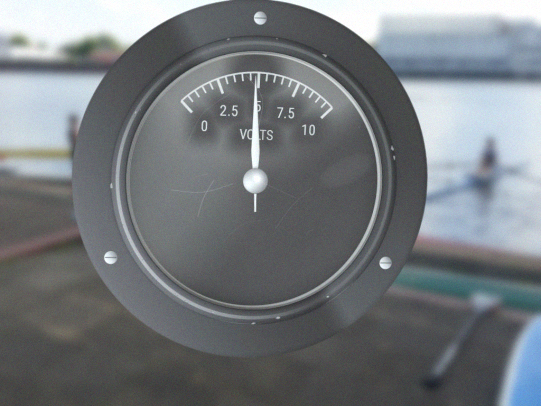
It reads {"value": 4.75, "unit": "V"}
